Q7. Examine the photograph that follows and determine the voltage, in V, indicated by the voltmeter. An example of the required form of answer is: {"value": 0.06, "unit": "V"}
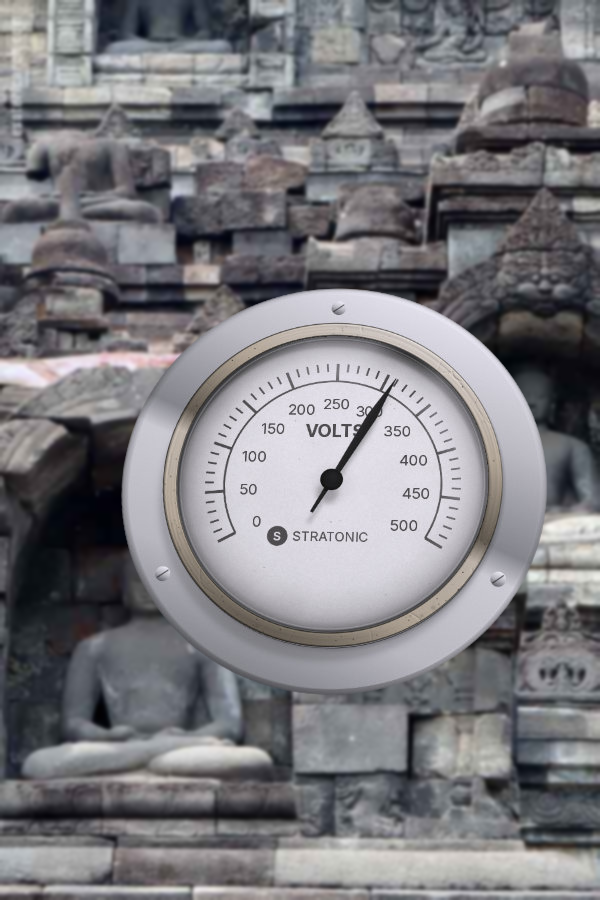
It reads {"value": 310, "unit": "V"}
